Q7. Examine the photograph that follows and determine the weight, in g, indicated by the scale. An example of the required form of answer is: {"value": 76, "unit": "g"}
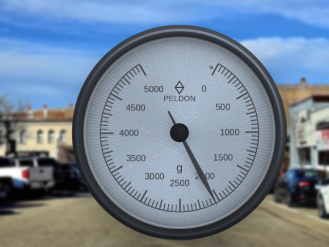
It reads {"value": 2050, "unit": "g"}
